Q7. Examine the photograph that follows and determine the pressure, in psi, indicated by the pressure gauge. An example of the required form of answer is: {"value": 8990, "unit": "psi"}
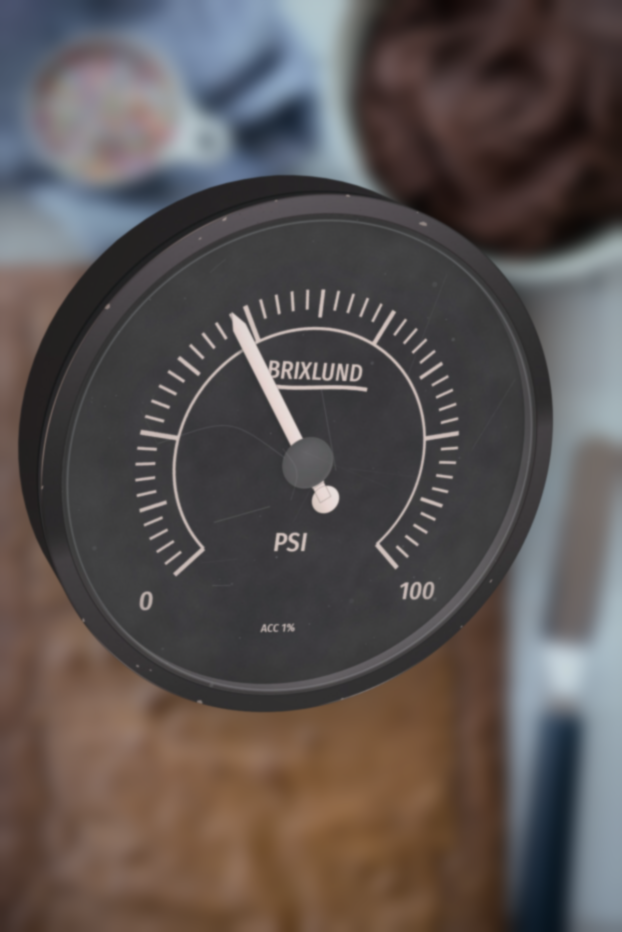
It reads {"value": 38, "unit": "psi"}
